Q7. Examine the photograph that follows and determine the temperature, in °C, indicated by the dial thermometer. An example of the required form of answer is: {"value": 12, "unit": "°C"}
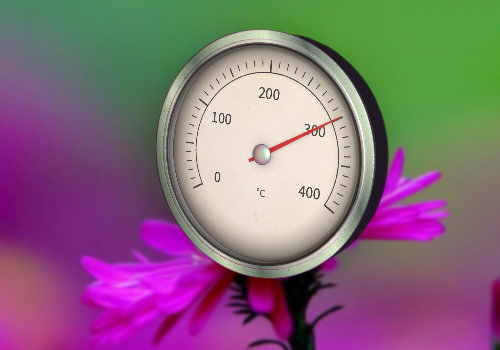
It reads {"value": 300, "unit": "°C"}
